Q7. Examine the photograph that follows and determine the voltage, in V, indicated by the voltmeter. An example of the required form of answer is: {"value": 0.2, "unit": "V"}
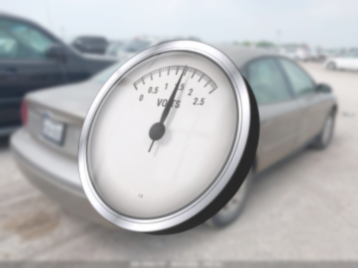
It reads {"value": 1.5, "unit": "V"}
